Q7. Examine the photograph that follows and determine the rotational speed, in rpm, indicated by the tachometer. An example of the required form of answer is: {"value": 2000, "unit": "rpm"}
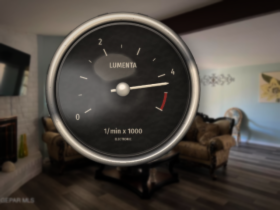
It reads {"value": 4250, "unit": "rpm"}
